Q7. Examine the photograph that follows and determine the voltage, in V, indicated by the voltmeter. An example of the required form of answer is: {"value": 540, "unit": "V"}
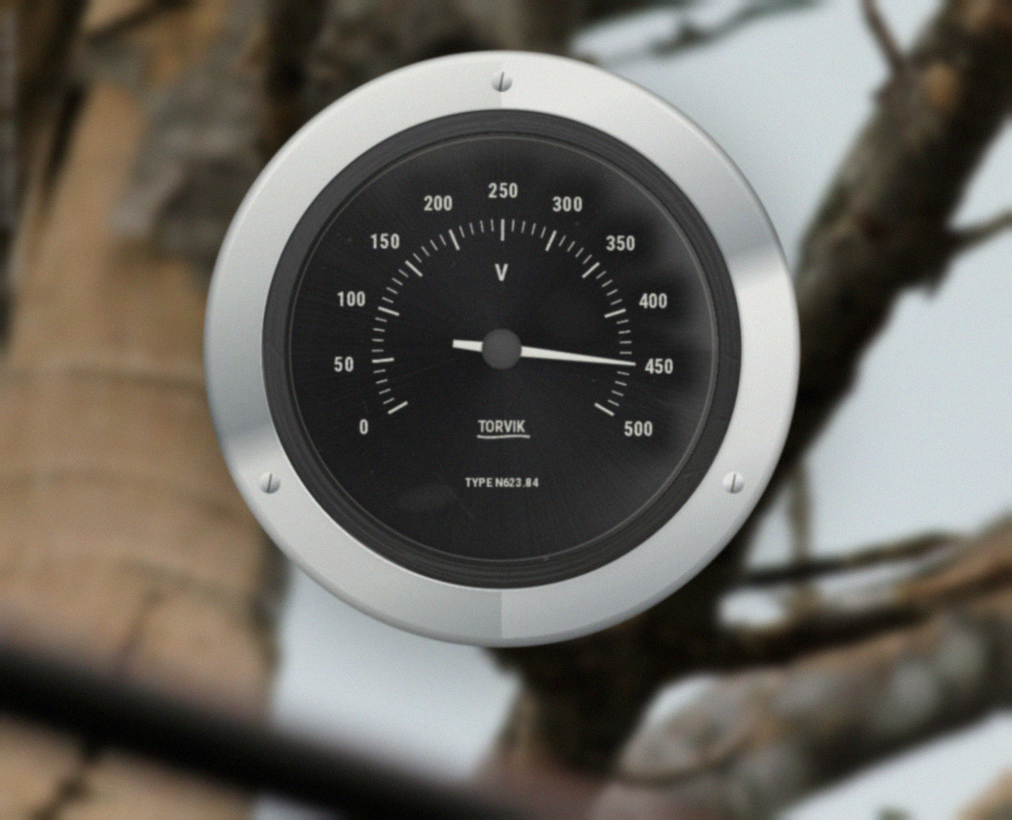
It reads {"value": 450, "unit": "V"}
